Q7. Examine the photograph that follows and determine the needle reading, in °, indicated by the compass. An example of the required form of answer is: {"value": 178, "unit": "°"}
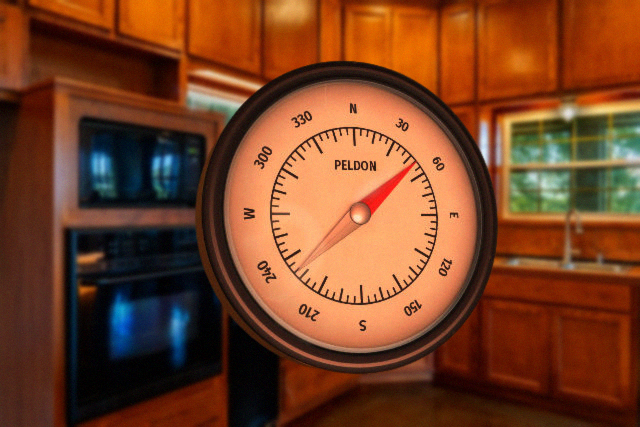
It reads {"value": 50, "unit": "°"}
